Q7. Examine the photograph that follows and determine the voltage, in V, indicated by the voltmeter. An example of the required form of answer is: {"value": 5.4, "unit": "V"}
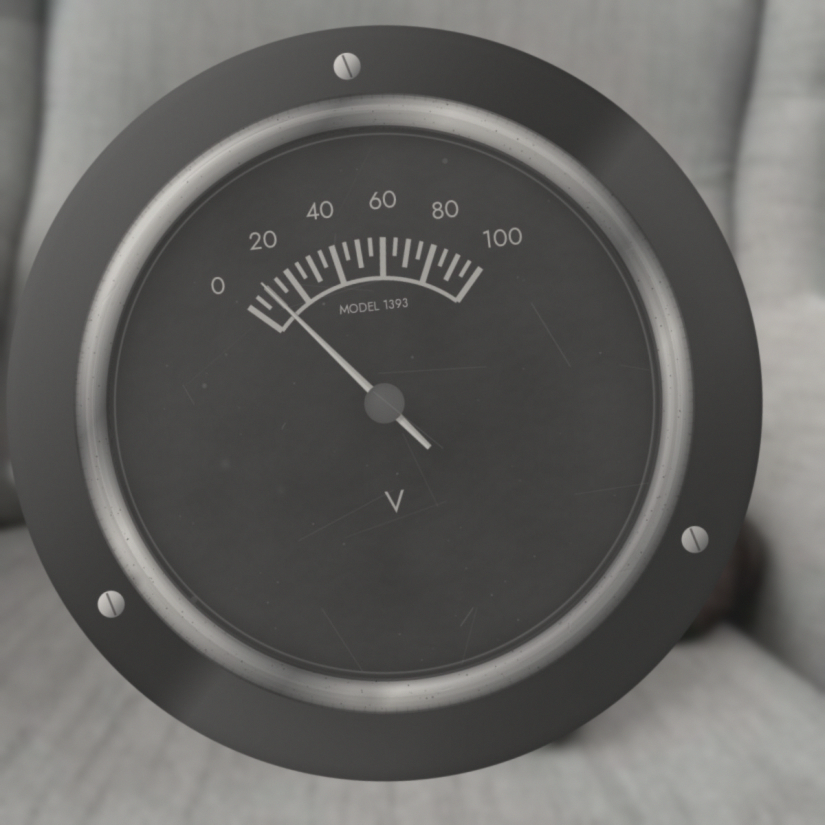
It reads {"value": 10, "unit": "V"}
